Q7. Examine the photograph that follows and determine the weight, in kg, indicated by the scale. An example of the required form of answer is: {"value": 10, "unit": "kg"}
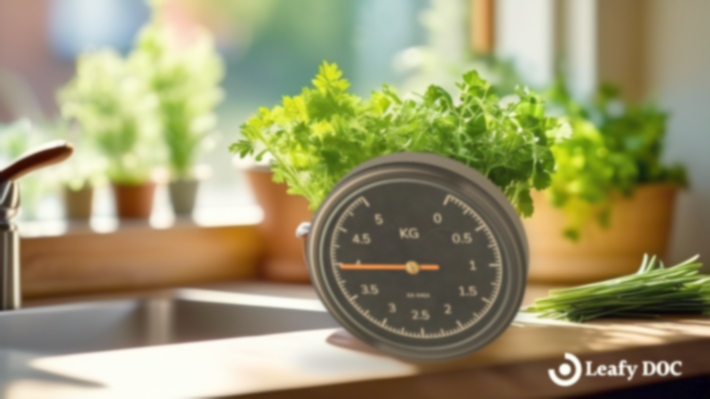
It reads {"value": 4, "unit": "kg"}
